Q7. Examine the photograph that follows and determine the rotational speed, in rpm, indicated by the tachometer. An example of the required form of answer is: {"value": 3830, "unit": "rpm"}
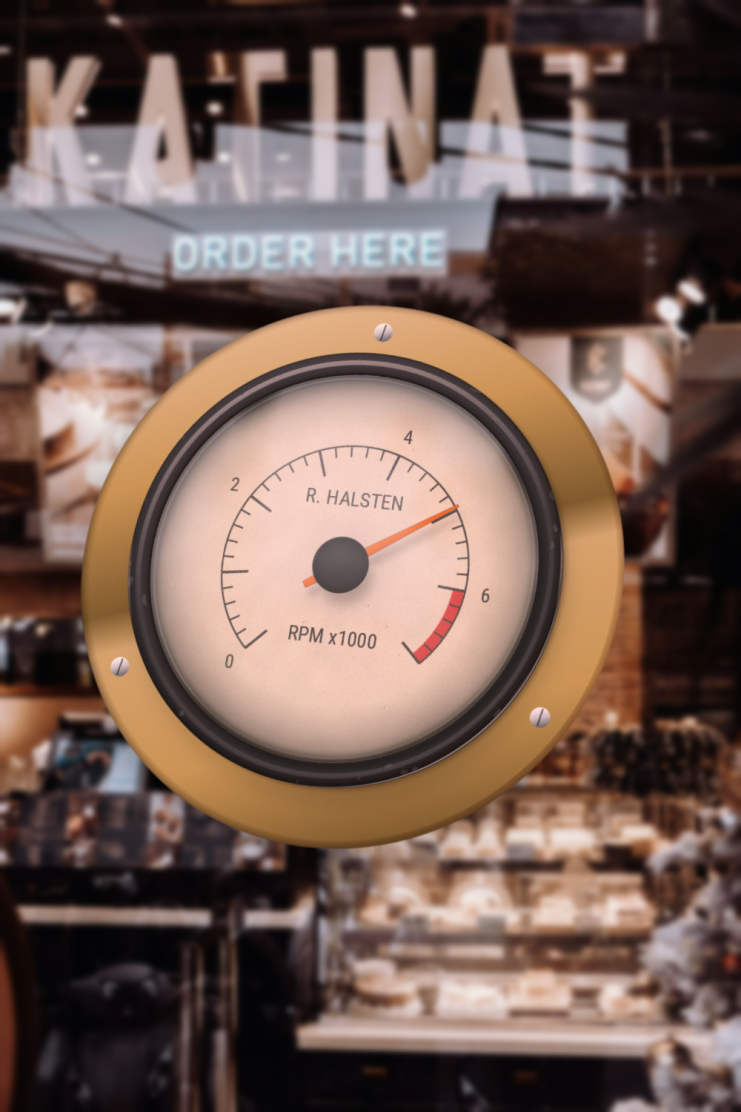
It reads {"value": 5000, "unit": "rpm"}
